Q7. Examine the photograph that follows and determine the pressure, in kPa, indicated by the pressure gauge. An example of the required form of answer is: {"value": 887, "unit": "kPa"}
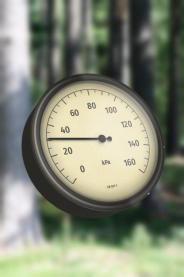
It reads {"value": 30, "unit": "kPa"}
